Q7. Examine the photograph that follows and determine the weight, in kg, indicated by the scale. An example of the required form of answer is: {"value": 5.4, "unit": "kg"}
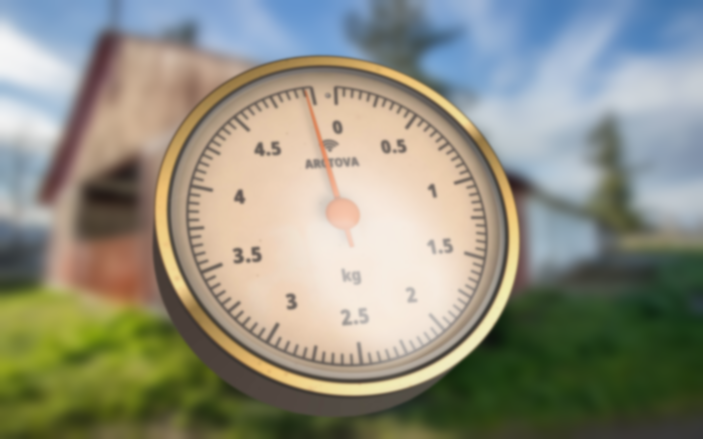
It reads {"value": 4.95, "unit": "kg"}
